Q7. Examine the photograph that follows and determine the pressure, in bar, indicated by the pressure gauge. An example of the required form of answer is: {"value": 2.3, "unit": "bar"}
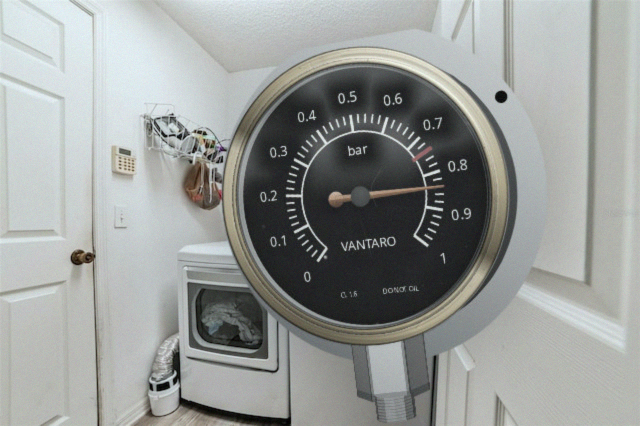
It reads {"value": 0.84, "unit": "bar"}
